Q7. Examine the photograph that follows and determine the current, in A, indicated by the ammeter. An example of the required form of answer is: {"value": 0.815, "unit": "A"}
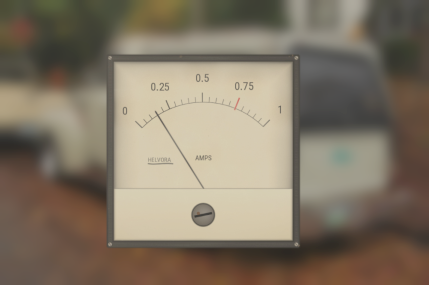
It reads {"value": 0.15, "unit": "A"}
